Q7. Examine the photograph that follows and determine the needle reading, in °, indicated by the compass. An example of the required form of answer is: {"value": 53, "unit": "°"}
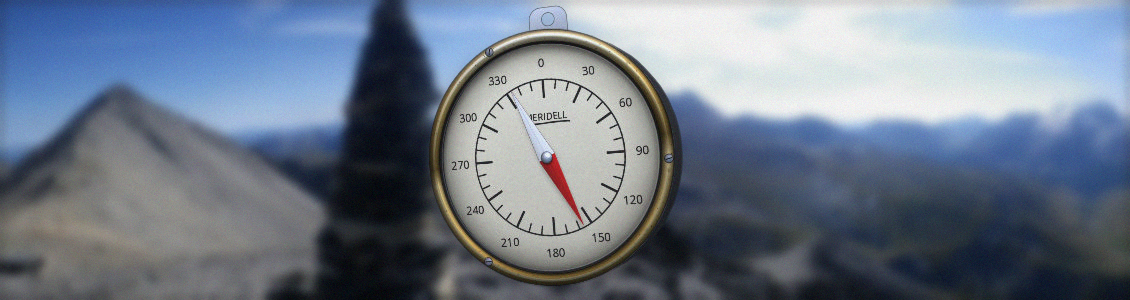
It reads {"value": 155, "unit": "°"}
